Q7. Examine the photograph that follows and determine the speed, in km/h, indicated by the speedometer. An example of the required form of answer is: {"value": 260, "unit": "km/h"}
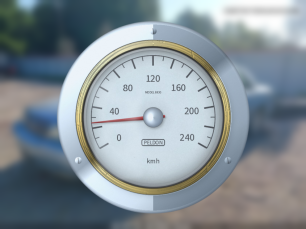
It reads {"value": 25, "unit": "km/h"}
